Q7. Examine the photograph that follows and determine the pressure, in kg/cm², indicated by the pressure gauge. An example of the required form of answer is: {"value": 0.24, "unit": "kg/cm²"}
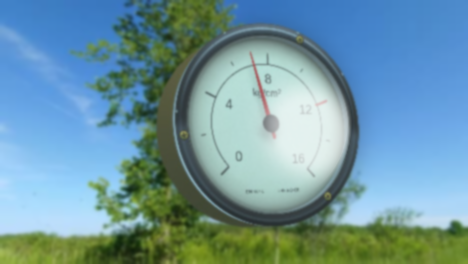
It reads {"value": 7, "unit": "kg/cm²"}
